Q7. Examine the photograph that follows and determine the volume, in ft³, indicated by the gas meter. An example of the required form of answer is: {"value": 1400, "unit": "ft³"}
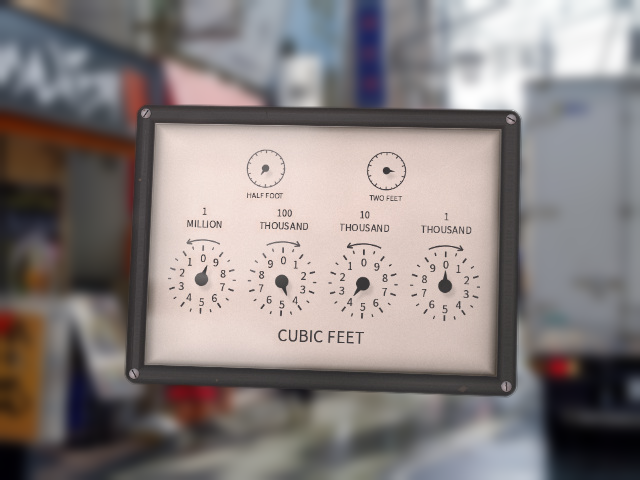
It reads {"value": 944000, "unit": "ft³"}
